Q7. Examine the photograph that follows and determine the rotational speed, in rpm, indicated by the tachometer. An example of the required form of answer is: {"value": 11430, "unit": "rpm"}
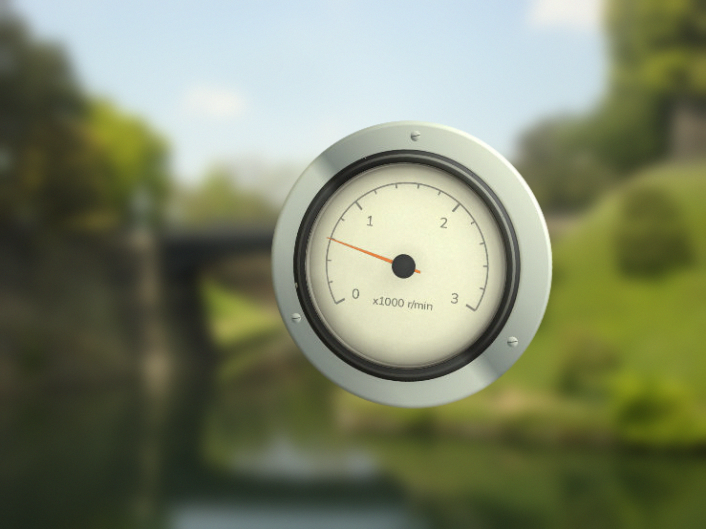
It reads {"value": 600, "unit": "rpm"}
